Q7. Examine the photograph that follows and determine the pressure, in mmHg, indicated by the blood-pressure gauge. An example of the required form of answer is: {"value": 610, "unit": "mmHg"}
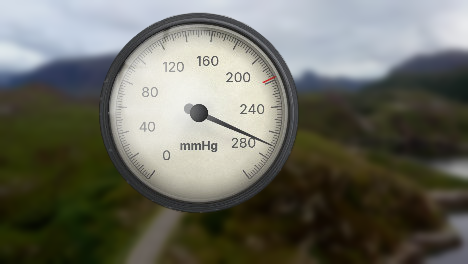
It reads {"value": 270, "unit": "mmHg"}
